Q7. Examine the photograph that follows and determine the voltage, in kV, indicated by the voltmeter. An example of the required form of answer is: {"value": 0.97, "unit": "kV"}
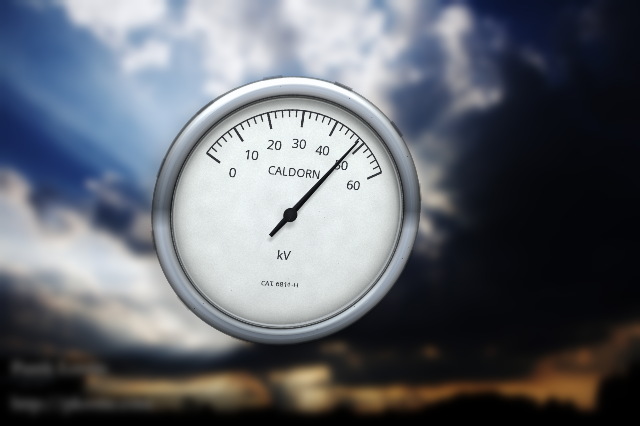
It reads {"value": 48, "unit": "kV"}
